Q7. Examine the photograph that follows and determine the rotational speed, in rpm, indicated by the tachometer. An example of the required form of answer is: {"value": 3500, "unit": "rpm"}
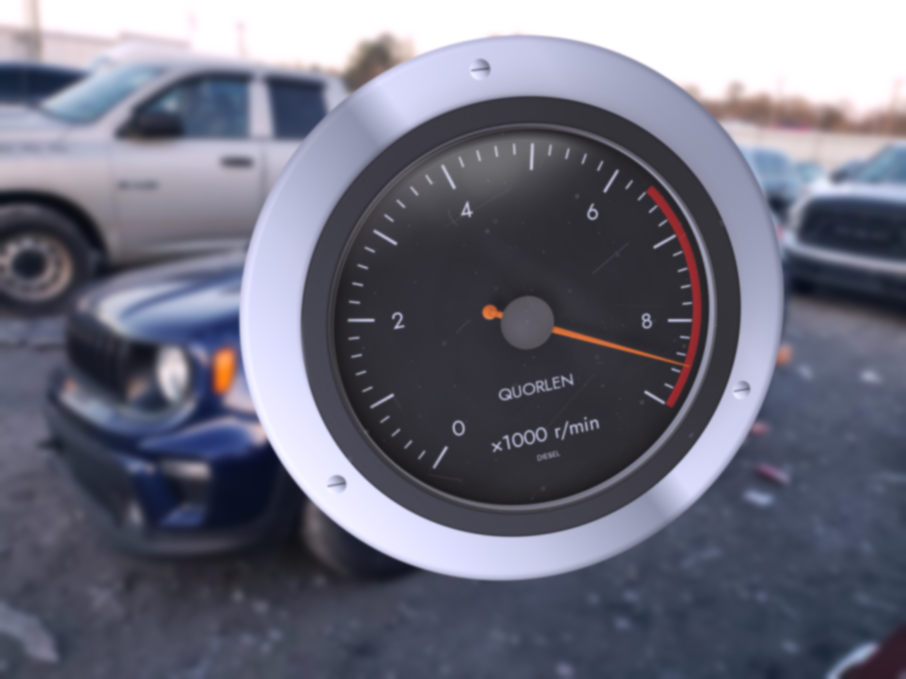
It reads {"value": 8500, "unit": "rpm"}
